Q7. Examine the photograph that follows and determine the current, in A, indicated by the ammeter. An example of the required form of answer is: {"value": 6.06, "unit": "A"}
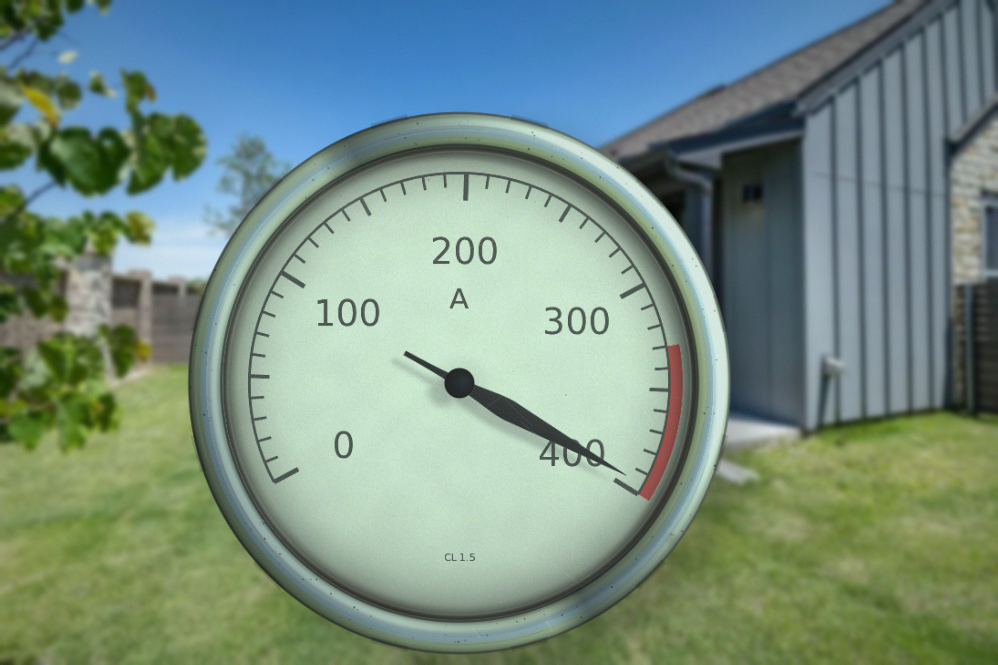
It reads {"value": 395, "unit": "A"}
